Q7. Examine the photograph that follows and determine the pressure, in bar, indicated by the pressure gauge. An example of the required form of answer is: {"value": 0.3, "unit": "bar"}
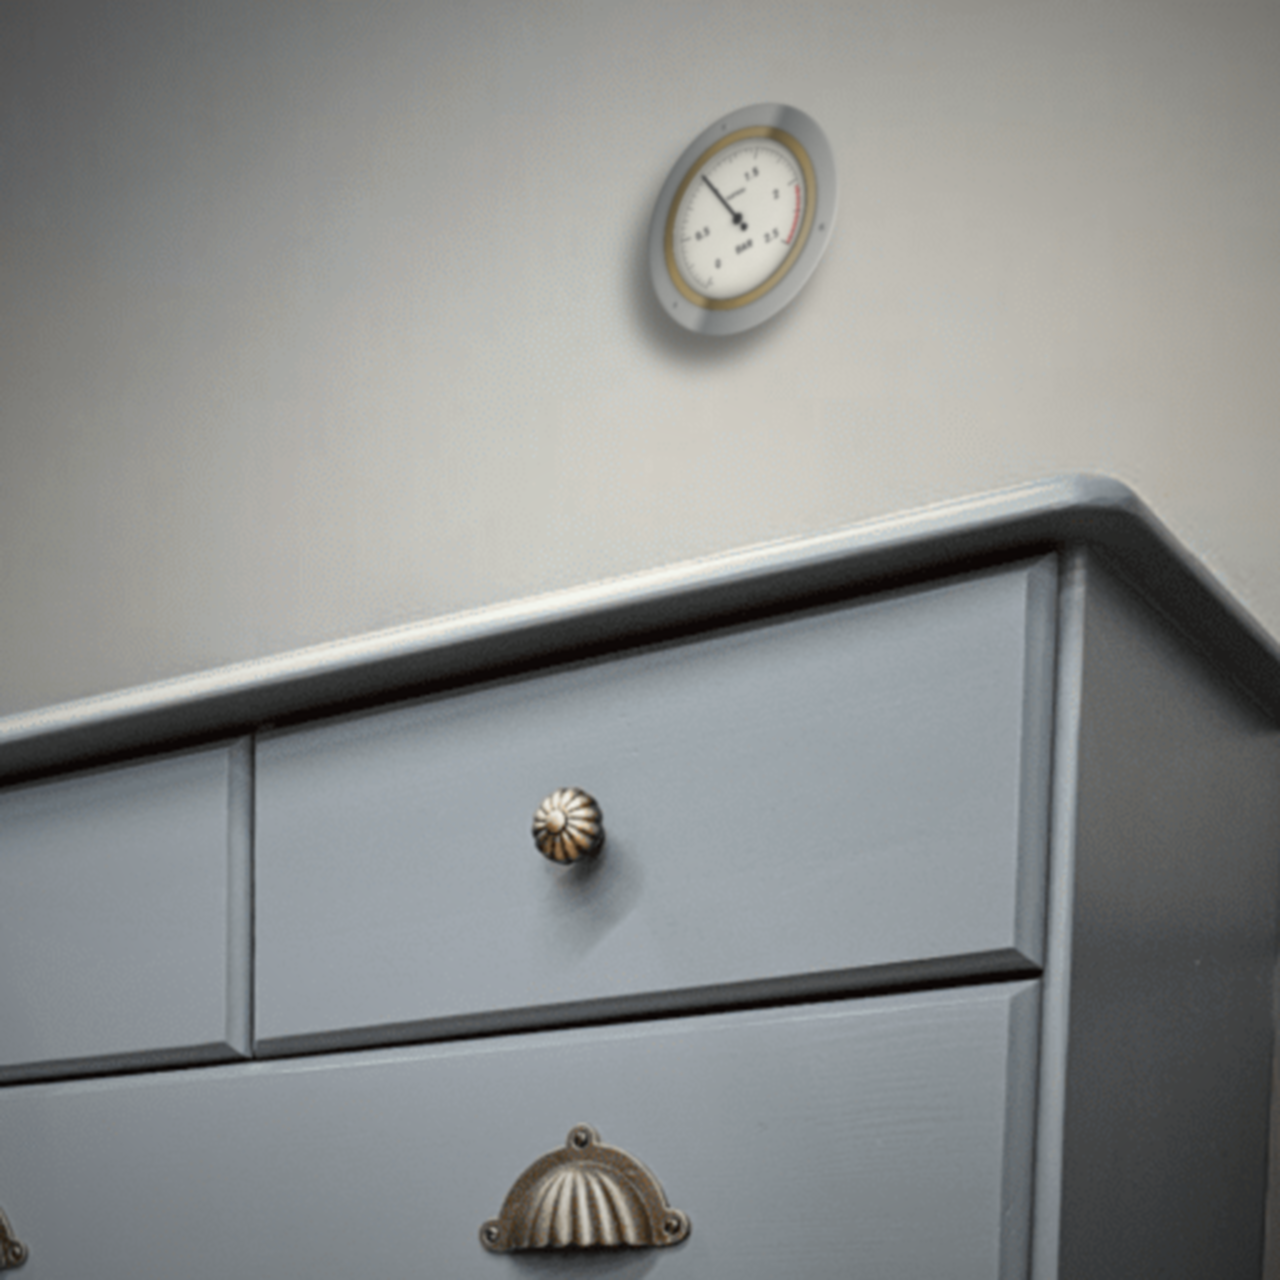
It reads {"value": 1, "unit": "bar"}
